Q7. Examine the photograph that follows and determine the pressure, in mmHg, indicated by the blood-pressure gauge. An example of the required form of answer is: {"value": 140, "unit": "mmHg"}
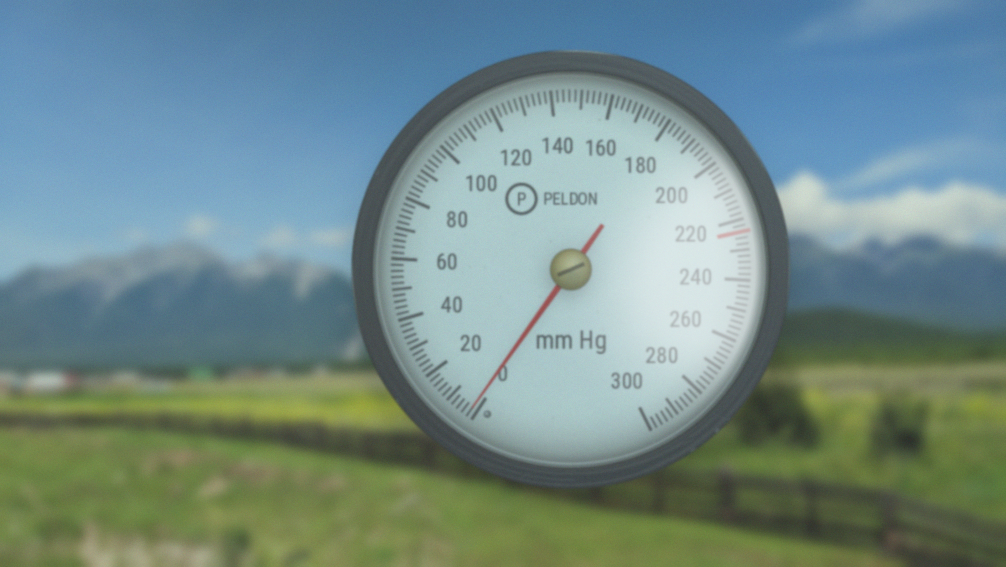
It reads {"value": 2, "unit": "mmHg"}
